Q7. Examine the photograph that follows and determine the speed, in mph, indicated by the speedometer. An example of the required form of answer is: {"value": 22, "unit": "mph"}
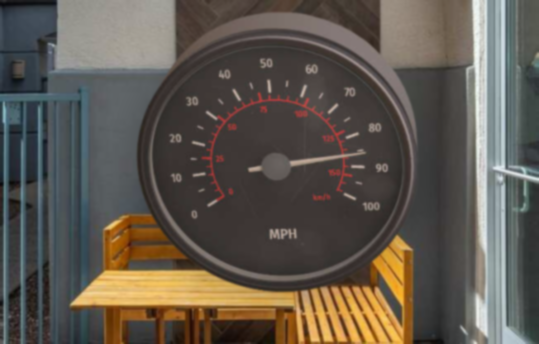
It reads {"value": 85, "unit": "mph"}
